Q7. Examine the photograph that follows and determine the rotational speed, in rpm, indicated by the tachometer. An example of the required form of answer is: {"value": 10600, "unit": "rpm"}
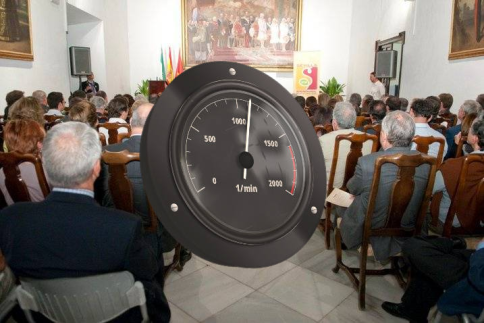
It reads {"value": 1100, "unit": "rpm"}
